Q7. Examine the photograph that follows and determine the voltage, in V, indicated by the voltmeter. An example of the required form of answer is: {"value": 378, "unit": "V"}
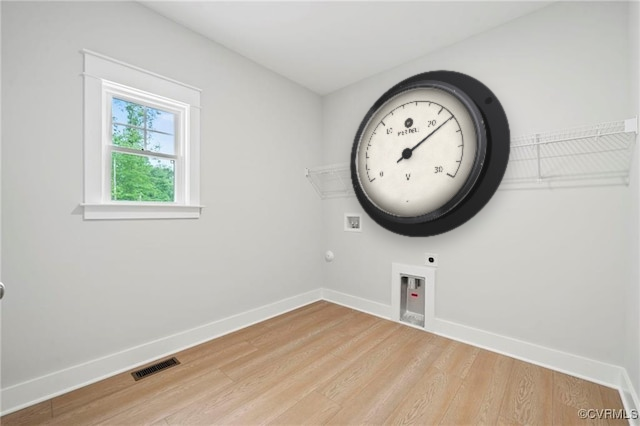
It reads {"value": 22, "unit": "V"}
